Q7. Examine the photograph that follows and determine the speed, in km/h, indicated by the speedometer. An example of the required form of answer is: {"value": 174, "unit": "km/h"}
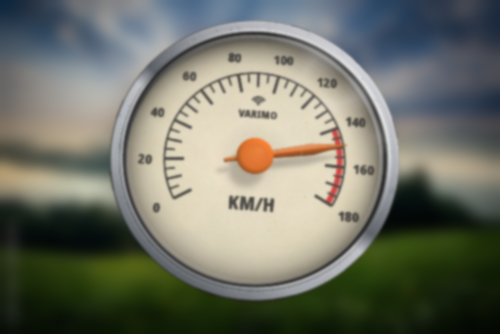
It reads {"value": 150, "unit": "km/h"}
